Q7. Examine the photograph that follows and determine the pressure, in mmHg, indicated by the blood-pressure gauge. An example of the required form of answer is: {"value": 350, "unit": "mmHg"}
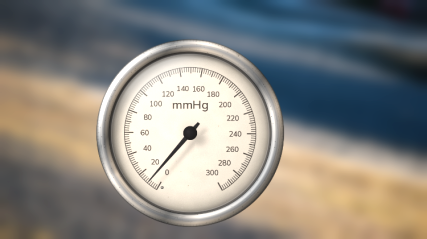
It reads {"value": 10, "unit": "mmHg"}
